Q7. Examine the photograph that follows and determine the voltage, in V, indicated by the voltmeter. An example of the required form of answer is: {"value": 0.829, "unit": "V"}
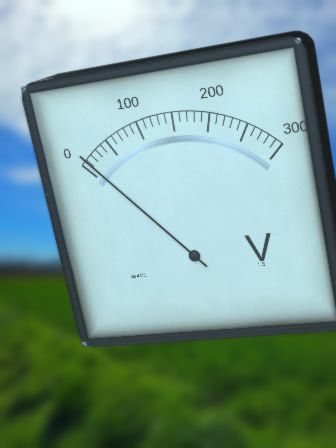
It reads {"value": 10, "unit": "V"}
